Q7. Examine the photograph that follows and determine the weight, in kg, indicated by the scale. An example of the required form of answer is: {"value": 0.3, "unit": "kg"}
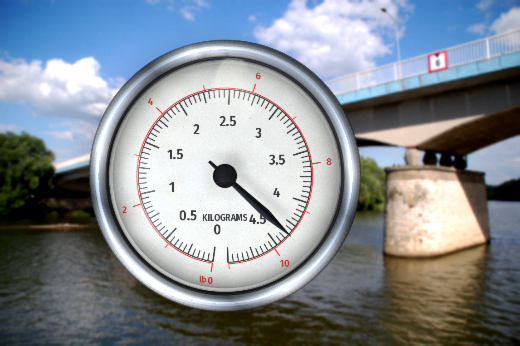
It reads {"value": 4.35, "unit": "kg"}
